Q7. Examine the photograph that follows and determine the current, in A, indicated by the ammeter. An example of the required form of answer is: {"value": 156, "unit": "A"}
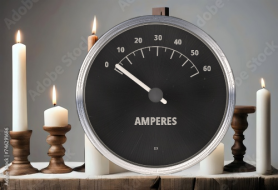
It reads {"value": 2.5, "unit": "A"}
